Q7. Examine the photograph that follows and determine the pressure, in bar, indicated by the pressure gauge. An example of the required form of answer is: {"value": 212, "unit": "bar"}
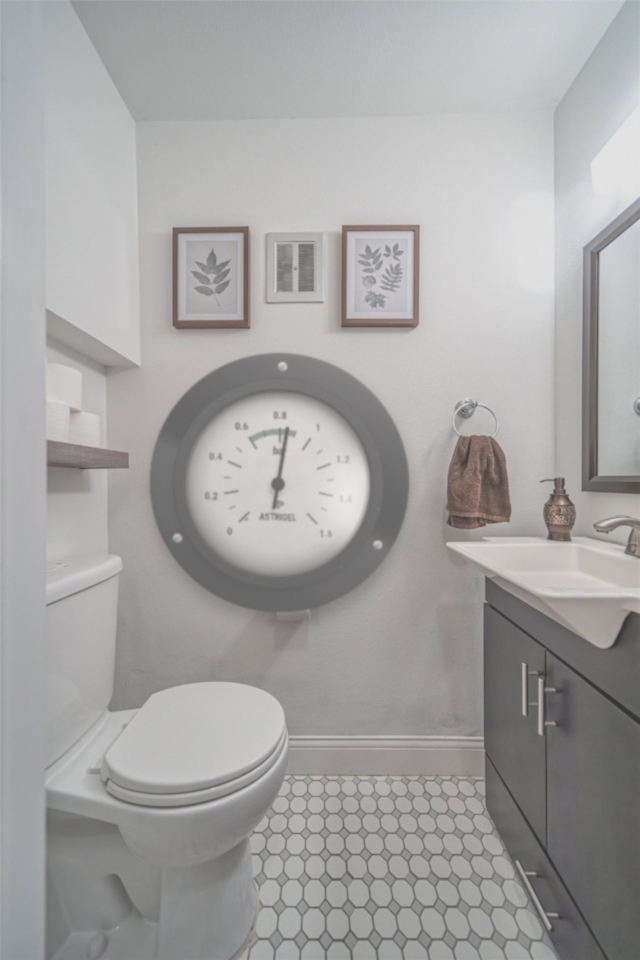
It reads {"value": 0.85, "unit": "bar"}
